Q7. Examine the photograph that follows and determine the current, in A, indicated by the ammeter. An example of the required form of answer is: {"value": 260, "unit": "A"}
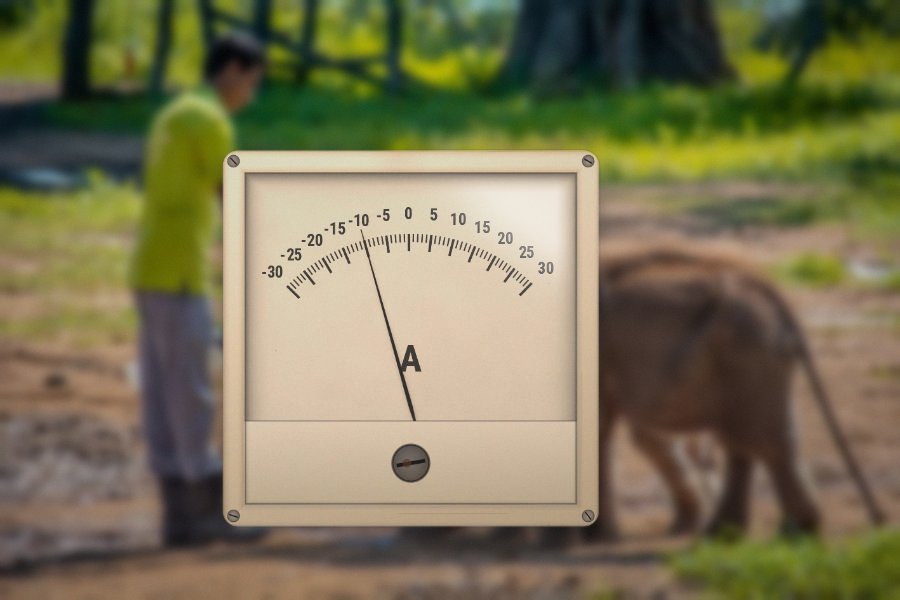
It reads {"value": -10, "unit": "A"}
